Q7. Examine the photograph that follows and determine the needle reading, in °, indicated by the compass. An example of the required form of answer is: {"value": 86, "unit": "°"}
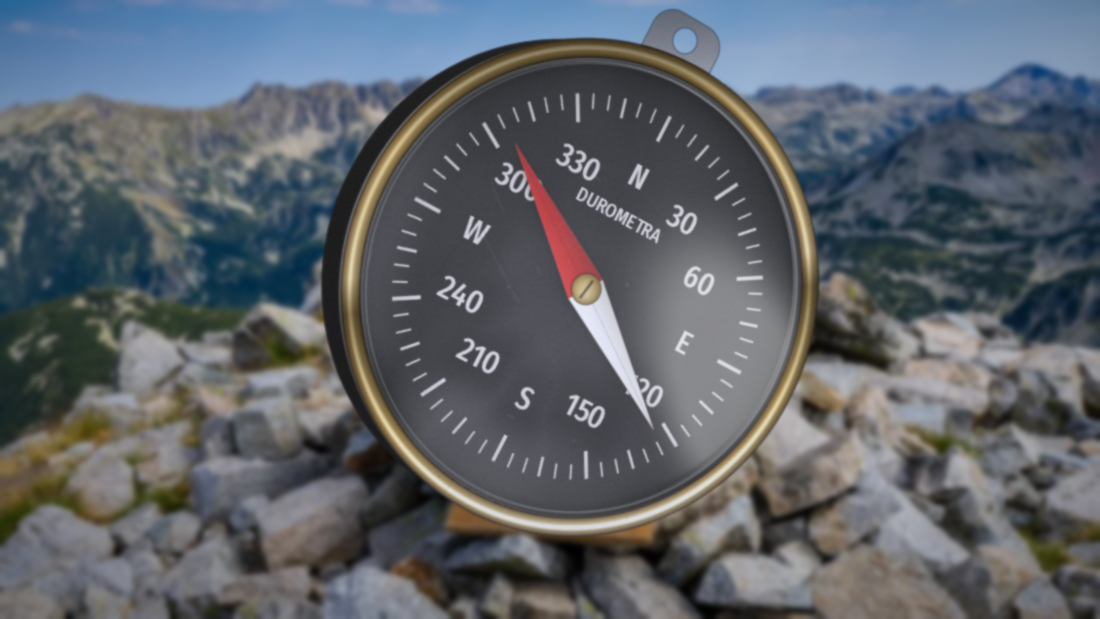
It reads {"value": 305, "unit": "°"}
